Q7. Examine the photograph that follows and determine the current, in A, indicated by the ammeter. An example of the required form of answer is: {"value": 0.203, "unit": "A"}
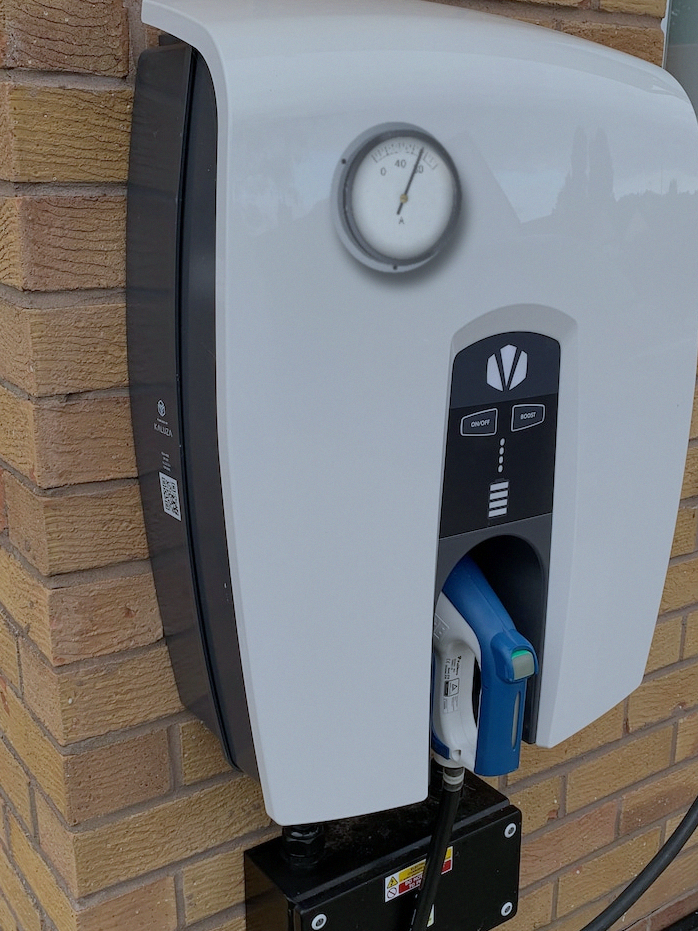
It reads {"value": 70, "unit": "A"}
